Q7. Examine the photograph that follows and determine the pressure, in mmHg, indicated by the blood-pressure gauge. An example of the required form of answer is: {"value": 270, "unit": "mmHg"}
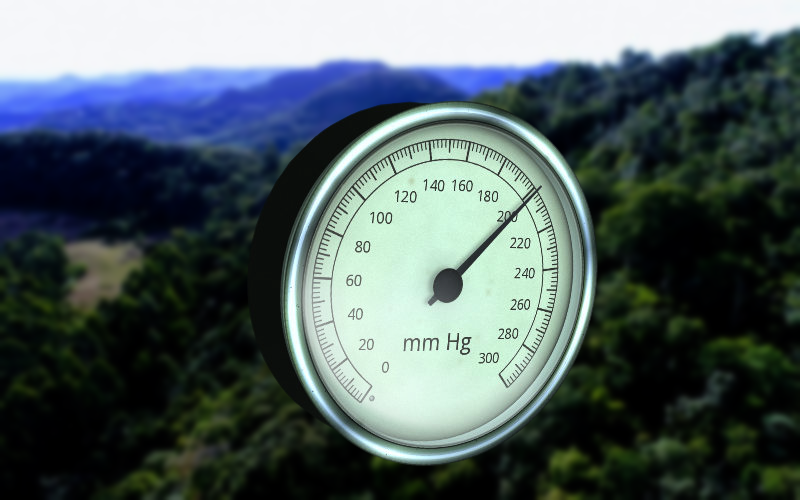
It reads {"value": 200, "unit": "mmHg"}
